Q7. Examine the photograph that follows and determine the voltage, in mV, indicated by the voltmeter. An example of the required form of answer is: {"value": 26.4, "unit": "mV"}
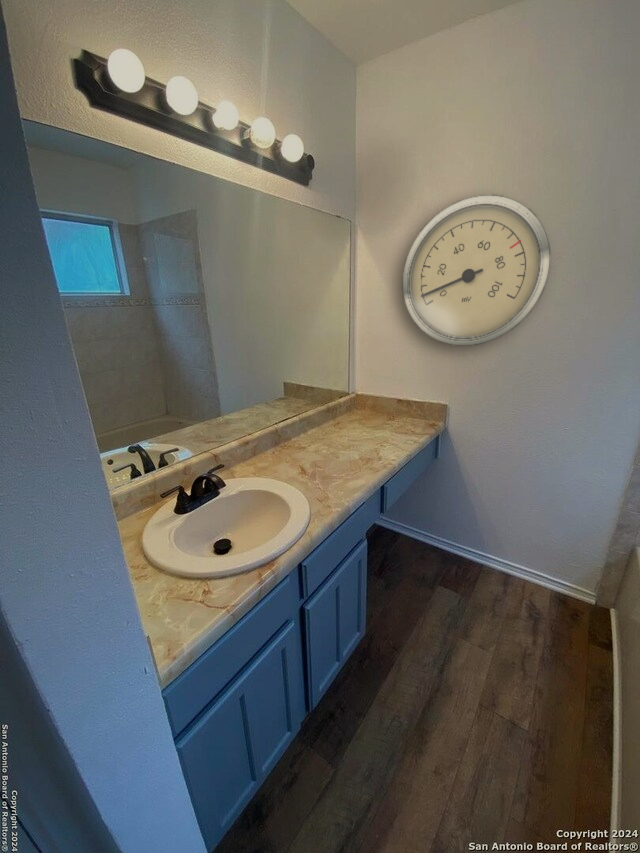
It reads {"value": 5, "unit": "mV"}
